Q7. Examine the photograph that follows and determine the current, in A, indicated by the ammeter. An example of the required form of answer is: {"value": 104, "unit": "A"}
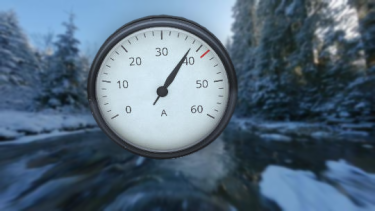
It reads {"value": 38, "unit": "A"}
